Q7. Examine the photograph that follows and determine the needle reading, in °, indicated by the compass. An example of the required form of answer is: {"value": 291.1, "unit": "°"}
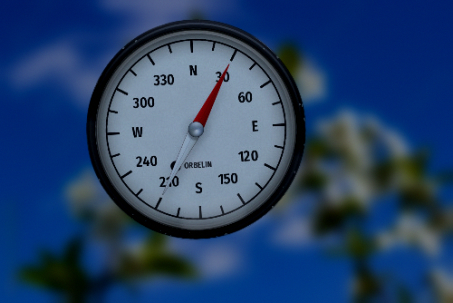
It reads {"value": 30, "unit": "°"}
